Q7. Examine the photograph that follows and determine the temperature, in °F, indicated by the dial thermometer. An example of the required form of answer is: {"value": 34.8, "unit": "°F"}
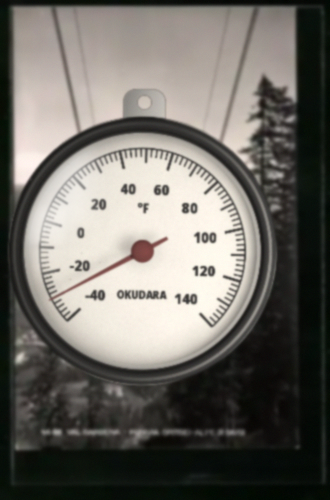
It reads {"value": -30, "unit": "°F"}
